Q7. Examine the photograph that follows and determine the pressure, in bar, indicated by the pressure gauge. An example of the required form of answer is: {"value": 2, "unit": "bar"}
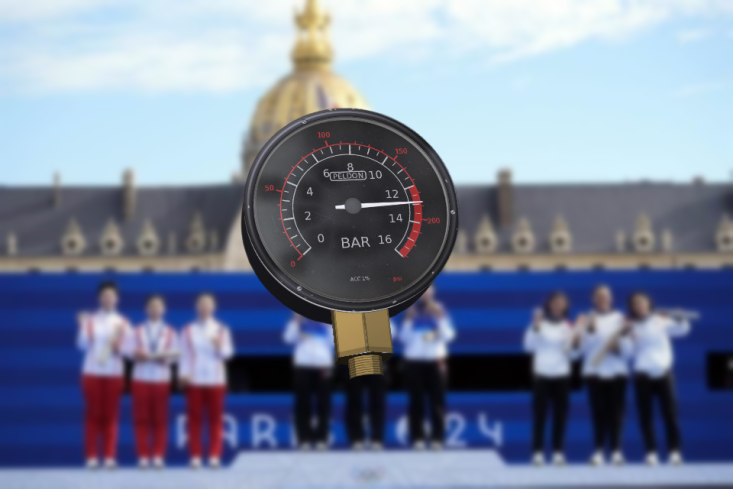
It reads {"value": 13, "unit": "bar"}
